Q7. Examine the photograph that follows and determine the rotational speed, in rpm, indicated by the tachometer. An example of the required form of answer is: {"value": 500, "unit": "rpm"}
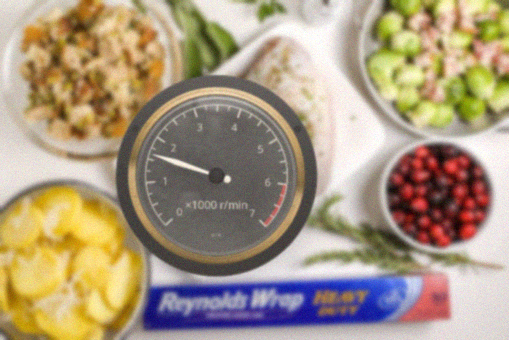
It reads {"value": 1625, "unit": "rpm"}
